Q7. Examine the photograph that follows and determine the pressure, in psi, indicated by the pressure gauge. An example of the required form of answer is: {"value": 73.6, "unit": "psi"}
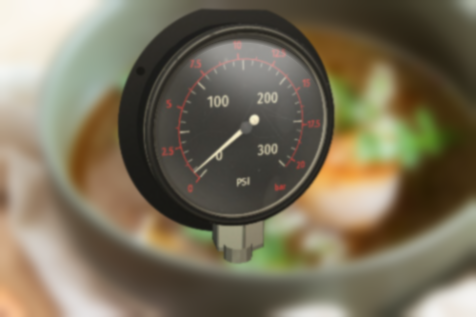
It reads {"value": 10, "unit": "psi"}
